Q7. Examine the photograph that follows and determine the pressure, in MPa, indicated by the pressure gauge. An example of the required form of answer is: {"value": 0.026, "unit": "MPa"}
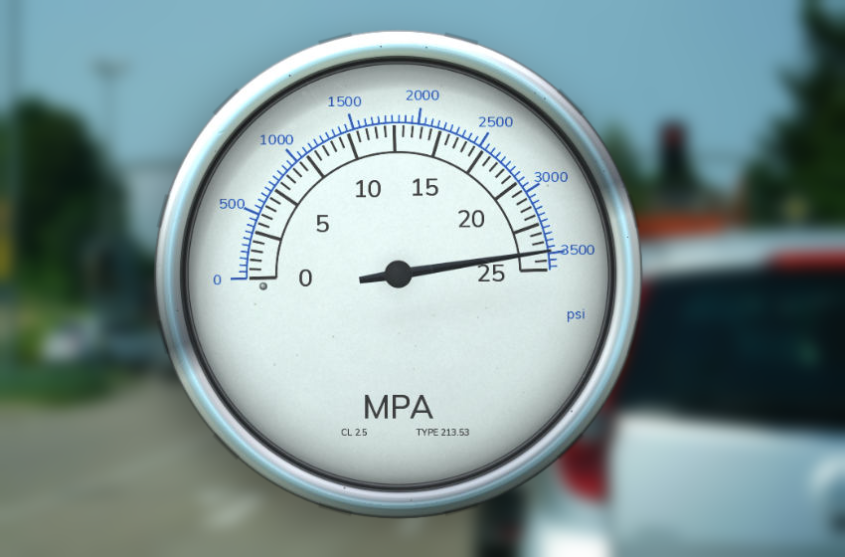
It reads {"value": 24, "unit": "MPa"}
